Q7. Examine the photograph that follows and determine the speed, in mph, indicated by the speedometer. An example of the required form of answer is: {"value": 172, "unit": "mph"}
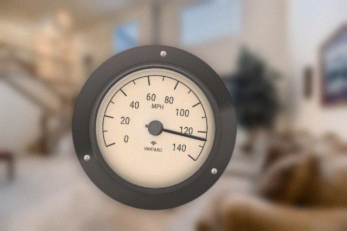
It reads {"value": 125, "unit": "mph"}
